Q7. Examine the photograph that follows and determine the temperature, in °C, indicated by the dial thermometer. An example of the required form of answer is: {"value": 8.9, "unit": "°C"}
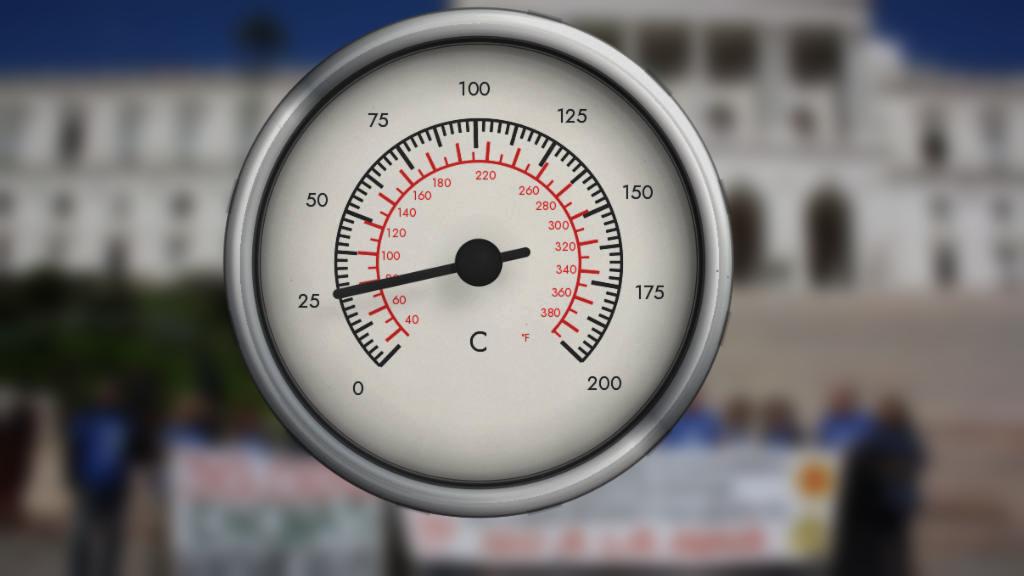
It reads {"value": 25, "unit": "°C"}
